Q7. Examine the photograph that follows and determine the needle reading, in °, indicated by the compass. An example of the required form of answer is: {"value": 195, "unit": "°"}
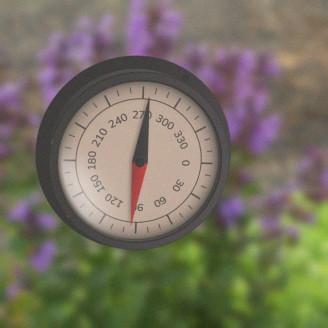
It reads {"value": 95, "unit": "°"}
